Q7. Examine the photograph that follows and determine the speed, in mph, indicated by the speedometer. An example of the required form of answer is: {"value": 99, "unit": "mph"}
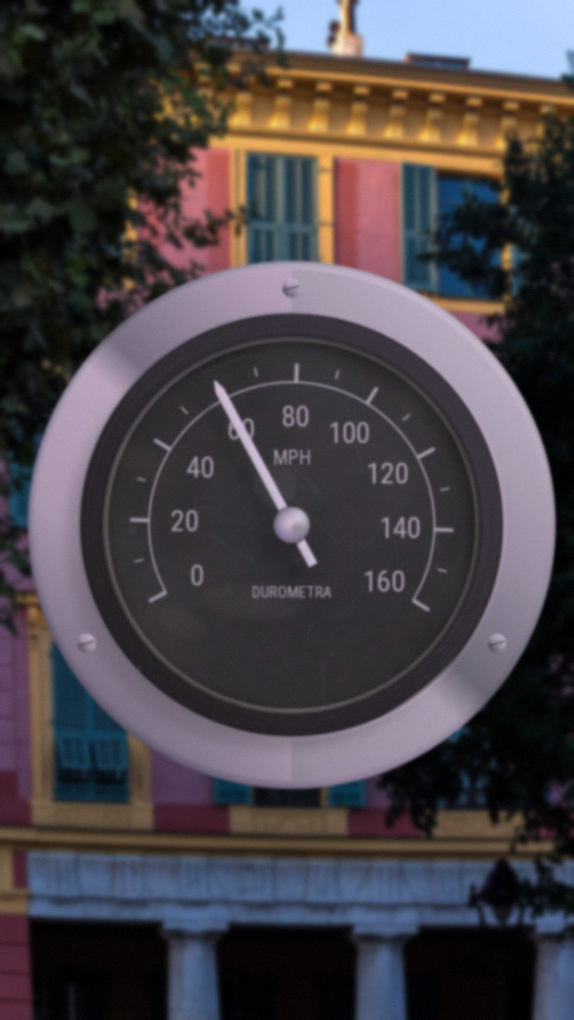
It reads {"value": 60, "unit": "mph"}
